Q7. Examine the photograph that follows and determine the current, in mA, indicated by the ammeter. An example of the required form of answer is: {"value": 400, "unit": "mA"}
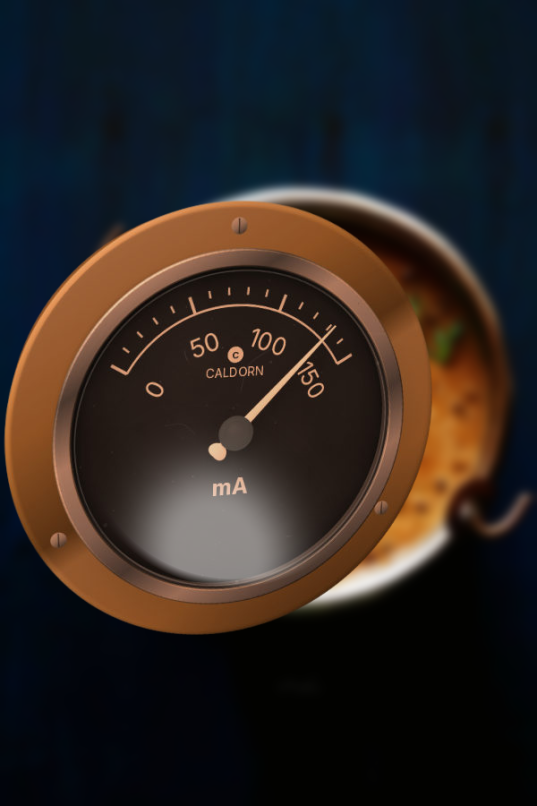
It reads {"value": 130, "unit": "mA"}
